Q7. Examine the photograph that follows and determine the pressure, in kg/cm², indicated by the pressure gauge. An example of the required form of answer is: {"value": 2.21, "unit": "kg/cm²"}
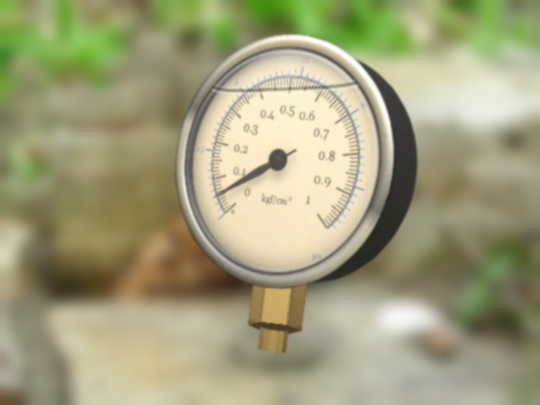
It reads {"value": 0.05, "unit": "kg/cm²"}
